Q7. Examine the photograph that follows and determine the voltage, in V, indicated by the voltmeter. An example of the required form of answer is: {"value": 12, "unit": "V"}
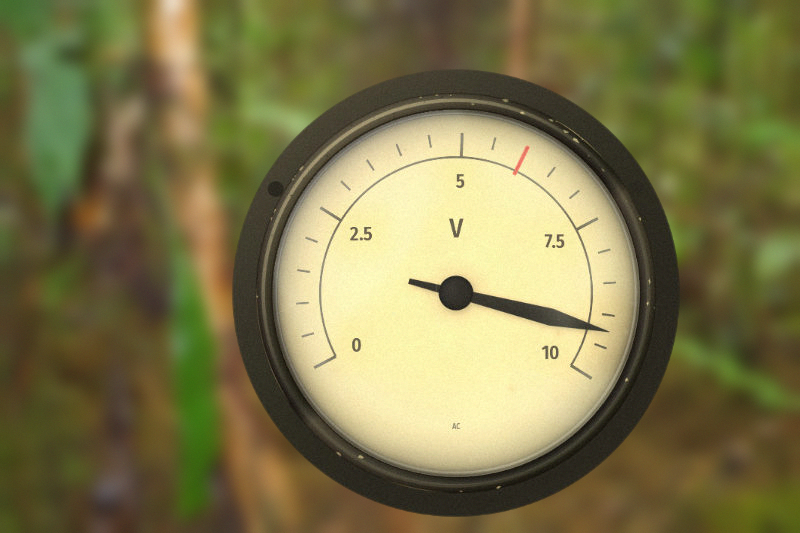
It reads {"value": 9.25, "unit": "V"}
